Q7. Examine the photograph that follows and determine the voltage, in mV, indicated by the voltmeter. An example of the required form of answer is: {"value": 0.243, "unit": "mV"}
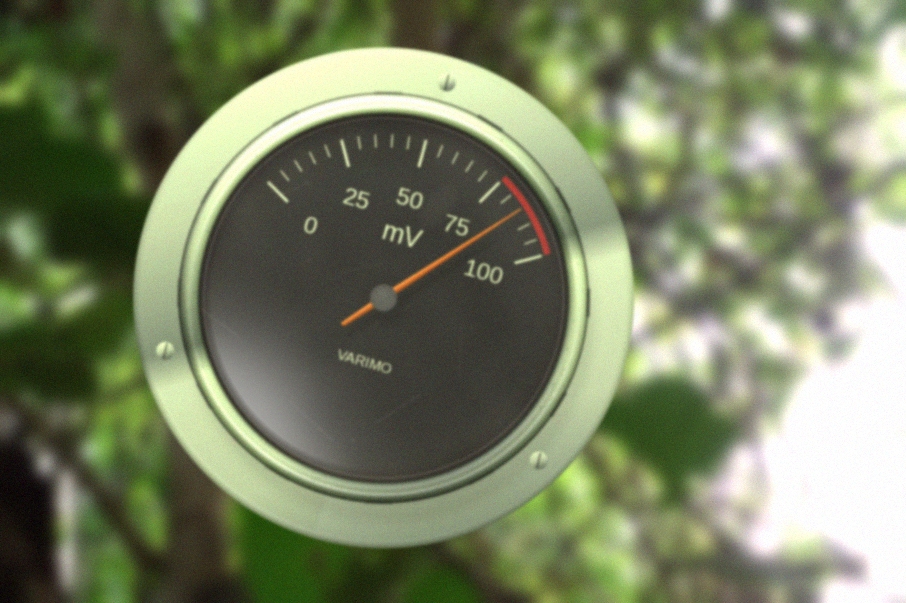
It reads {"value": 85, "unit": "mV"}
